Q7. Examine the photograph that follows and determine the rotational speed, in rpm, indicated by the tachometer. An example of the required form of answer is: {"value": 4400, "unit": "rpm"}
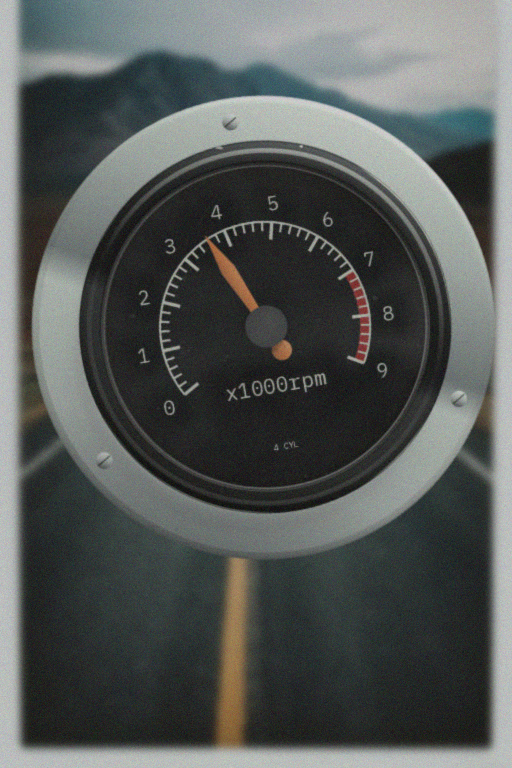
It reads {"value": 3600, "unit": "rpm"}
